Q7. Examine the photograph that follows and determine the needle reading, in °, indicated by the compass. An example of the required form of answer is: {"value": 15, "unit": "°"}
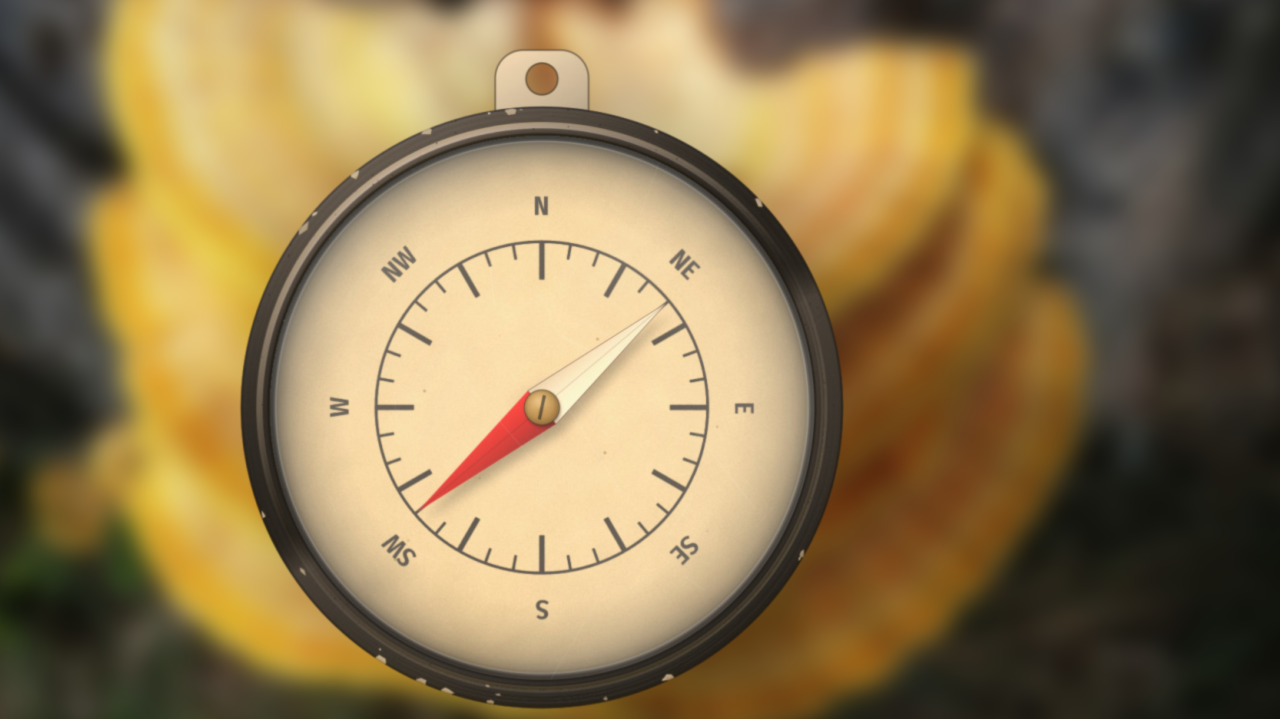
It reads {"value": 230, "unit": "°"}
